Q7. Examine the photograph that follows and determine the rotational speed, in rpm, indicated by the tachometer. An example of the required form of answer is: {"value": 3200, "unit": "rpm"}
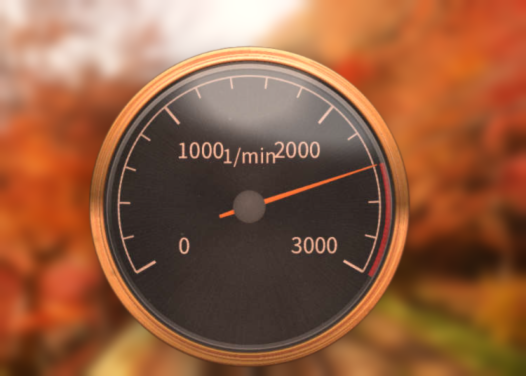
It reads {"value": 2400, "unit": "rpm"}
